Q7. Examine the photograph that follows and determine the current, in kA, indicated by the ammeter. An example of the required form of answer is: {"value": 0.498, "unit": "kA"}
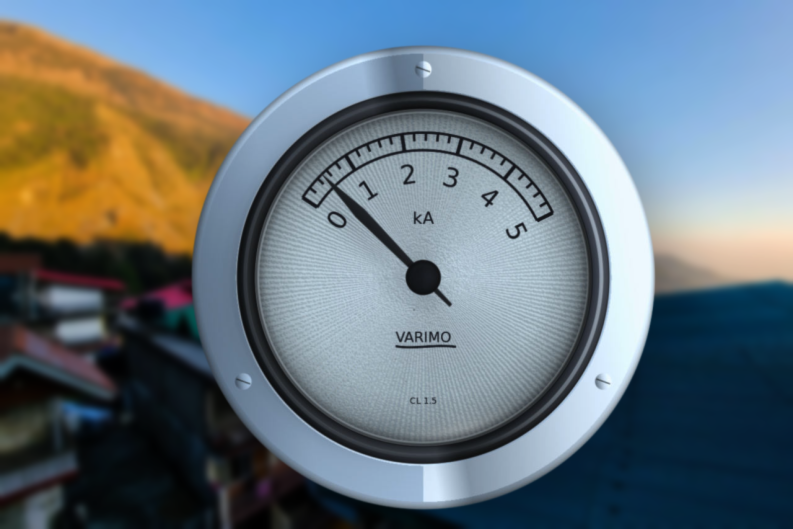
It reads {"value": 0.5, "unit": "kA"}
